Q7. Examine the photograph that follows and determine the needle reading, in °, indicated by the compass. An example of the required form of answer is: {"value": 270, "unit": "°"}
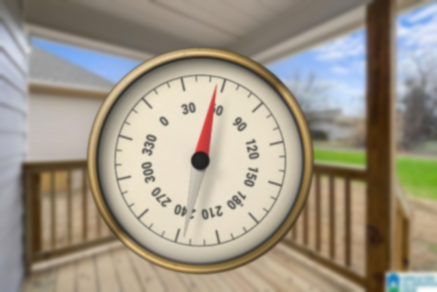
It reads {"value": 55, "unit": "°"}
